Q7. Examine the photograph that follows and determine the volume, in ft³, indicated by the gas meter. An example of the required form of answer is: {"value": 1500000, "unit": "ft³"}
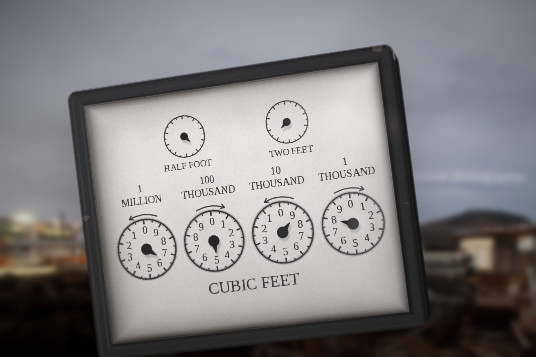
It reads {"value": 648800, "unit": "ft³"}
